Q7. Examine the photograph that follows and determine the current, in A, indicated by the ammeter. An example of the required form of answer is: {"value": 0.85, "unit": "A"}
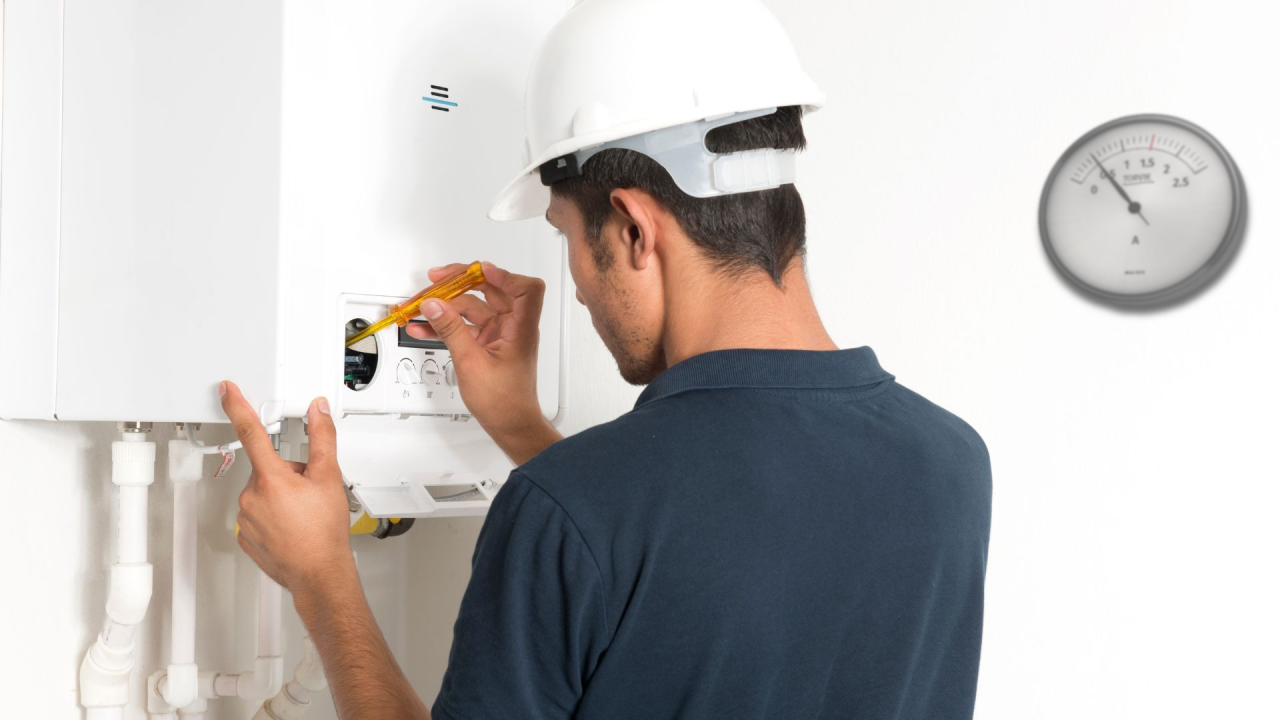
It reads {"value": 0.5, "unit": "A"}
